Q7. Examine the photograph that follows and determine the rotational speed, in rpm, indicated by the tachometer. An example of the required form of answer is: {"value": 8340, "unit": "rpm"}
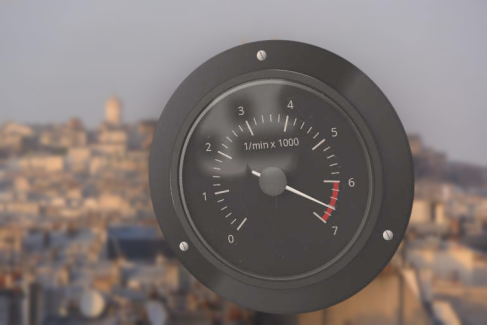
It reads {"value": 6600, "unit": "rpm"}
